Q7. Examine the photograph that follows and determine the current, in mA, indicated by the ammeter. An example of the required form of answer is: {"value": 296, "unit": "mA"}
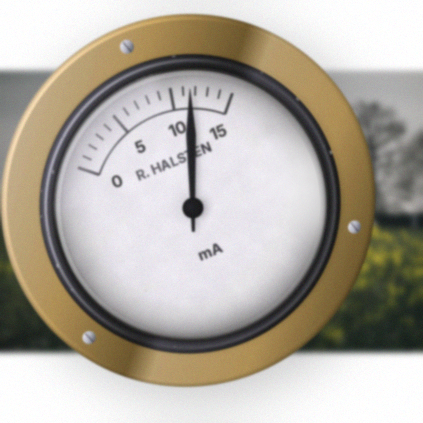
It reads {"value": 11.5, "unit": "mA"}
